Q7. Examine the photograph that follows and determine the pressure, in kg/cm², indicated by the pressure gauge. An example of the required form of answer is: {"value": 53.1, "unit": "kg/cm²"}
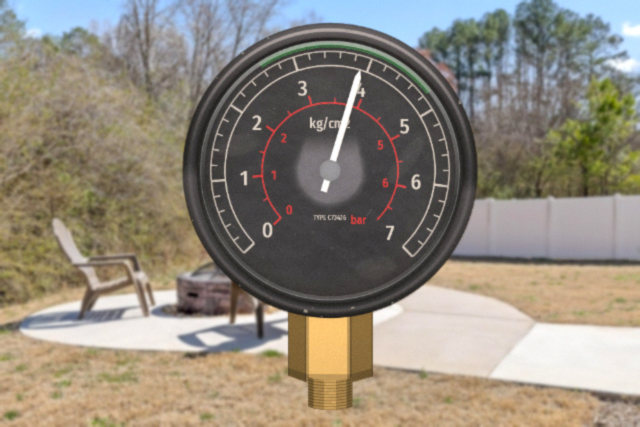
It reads {"value": 3.9, "unit": "kg/cm²"}
